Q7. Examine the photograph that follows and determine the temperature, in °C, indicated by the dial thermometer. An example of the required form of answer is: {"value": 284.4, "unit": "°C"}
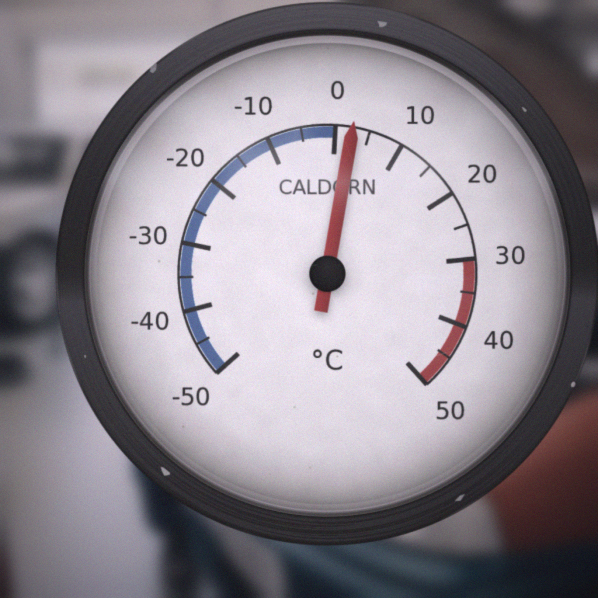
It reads {"value": 2.5, "unit": "°C"}
